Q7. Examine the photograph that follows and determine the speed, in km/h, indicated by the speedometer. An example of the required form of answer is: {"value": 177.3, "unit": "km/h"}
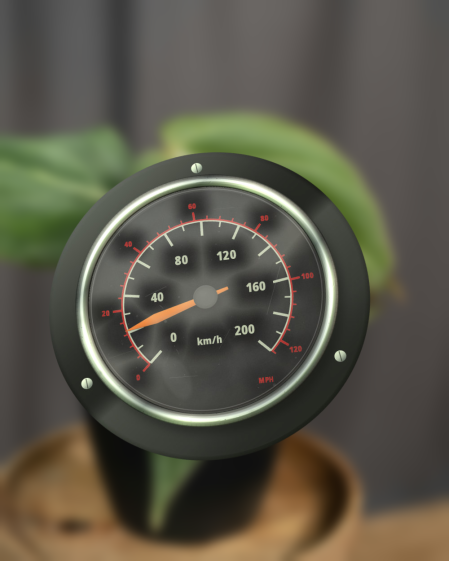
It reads {"value": 20, "unit": "km/h"}
